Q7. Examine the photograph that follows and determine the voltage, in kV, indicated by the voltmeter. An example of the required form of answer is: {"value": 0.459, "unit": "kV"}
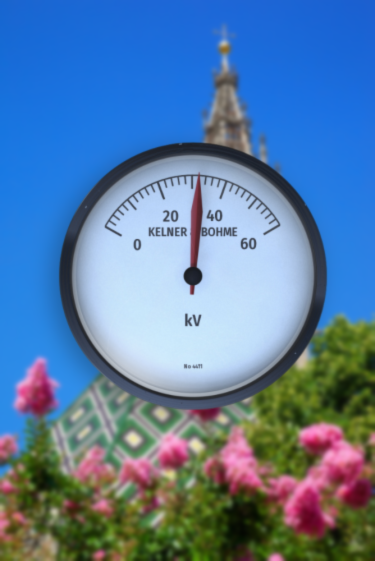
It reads {"value": 32, "unit": "kV"}
